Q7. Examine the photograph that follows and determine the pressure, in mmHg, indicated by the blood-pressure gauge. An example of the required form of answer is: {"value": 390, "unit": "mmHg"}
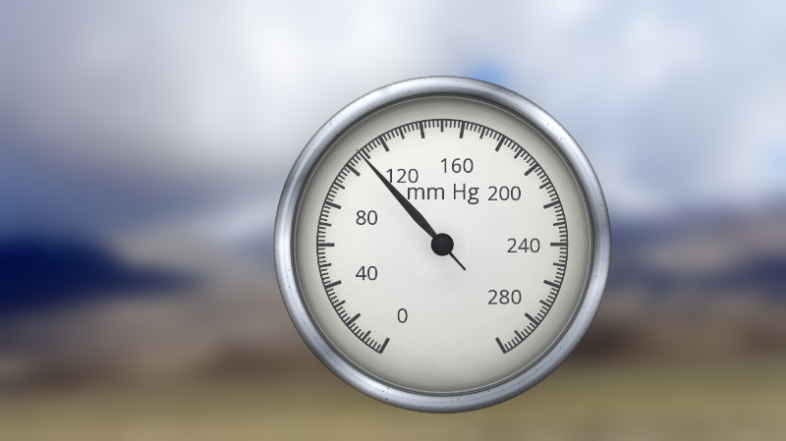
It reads {"value": 108, "unit": "mmHg"}
